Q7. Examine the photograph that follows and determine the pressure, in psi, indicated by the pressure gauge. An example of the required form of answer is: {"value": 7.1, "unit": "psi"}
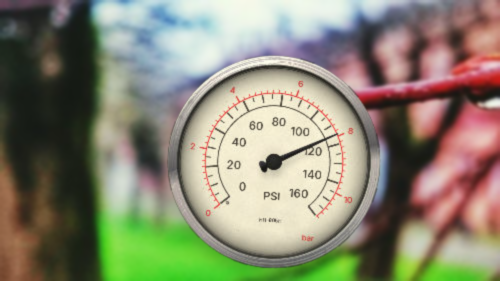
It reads {"value": 115, "unit": "psi"}
